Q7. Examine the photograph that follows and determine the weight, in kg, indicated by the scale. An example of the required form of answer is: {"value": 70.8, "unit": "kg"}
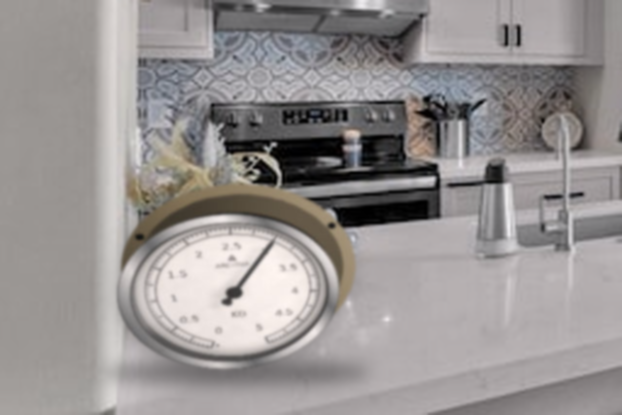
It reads {"value": 3, "unit": "kg"}
